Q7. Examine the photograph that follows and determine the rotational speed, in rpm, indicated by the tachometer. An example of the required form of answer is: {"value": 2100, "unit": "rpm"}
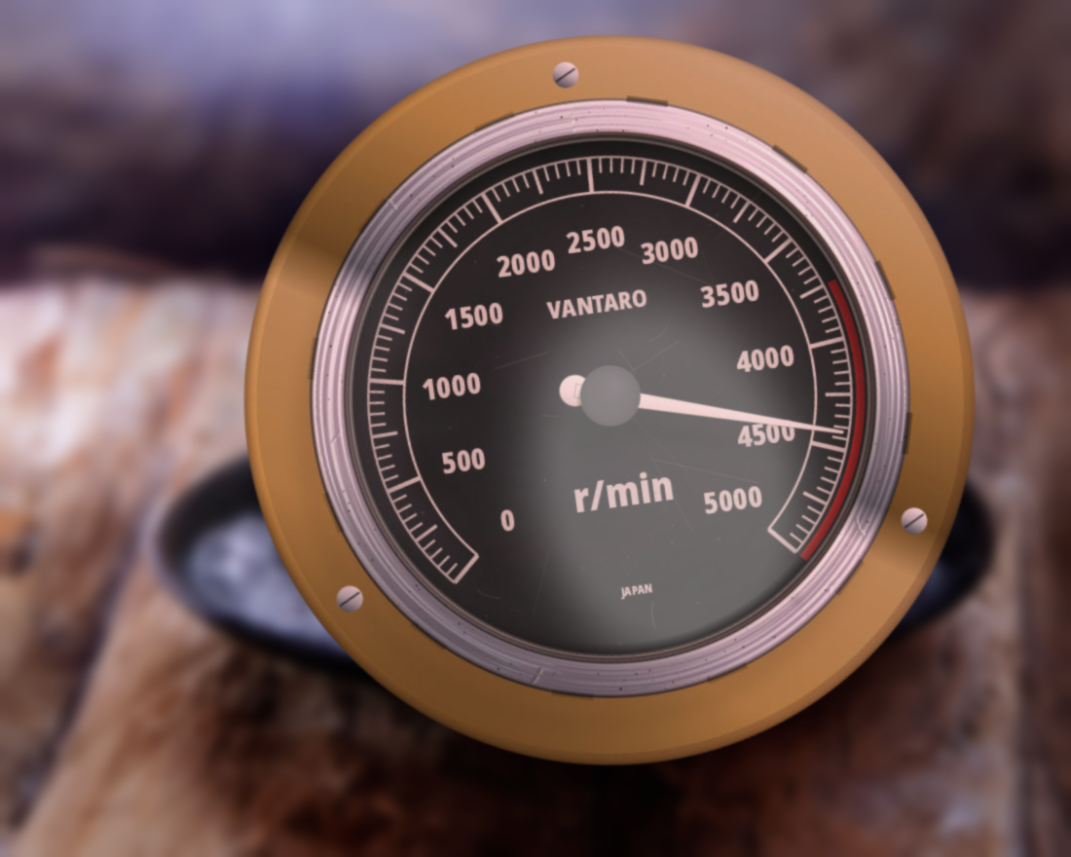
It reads {"value": 4425, "unit": "rpm"}
